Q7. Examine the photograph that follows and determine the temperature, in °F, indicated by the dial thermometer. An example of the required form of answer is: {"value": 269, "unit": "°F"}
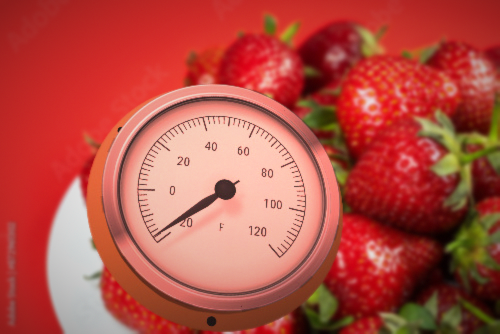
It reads {"value": -18, "unit": "°F"}
